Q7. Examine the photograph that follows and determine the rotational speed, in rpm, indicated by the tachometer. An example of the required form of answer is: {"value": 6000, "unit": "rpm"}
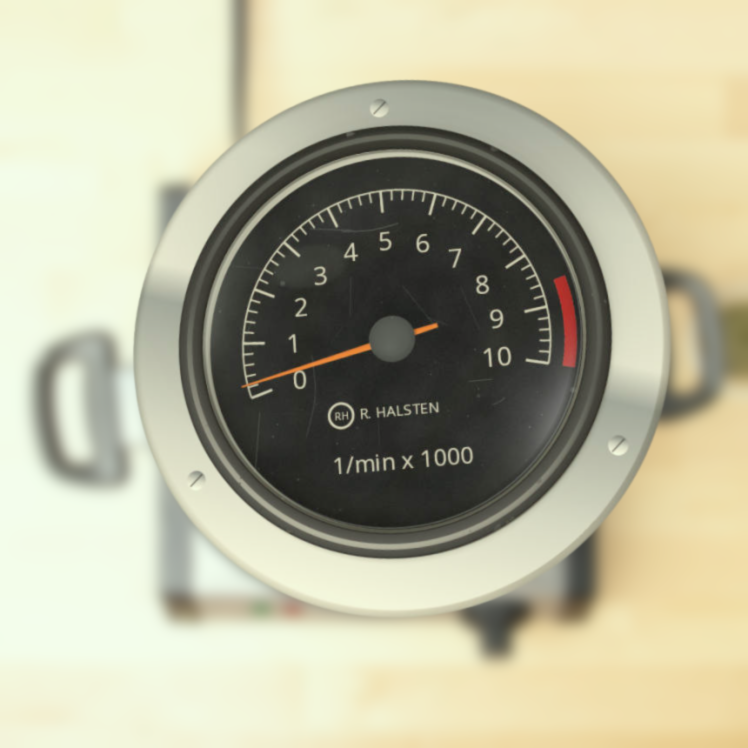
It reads {"value": 200, "unit": "rpm"}
